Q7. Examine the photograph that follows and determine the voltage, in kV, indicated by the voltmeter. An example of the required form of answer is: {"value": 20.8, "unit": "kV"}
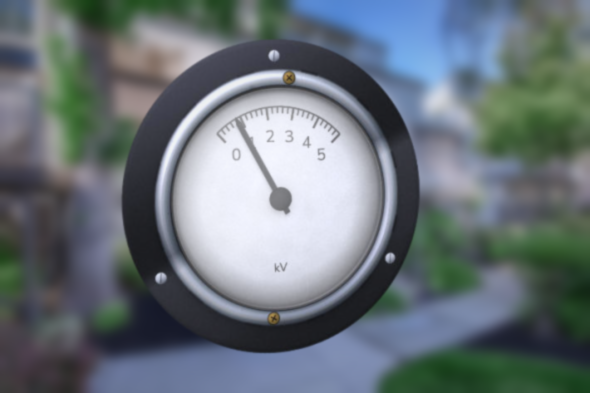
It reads {"value": 0.8, "unit": "kV"}
